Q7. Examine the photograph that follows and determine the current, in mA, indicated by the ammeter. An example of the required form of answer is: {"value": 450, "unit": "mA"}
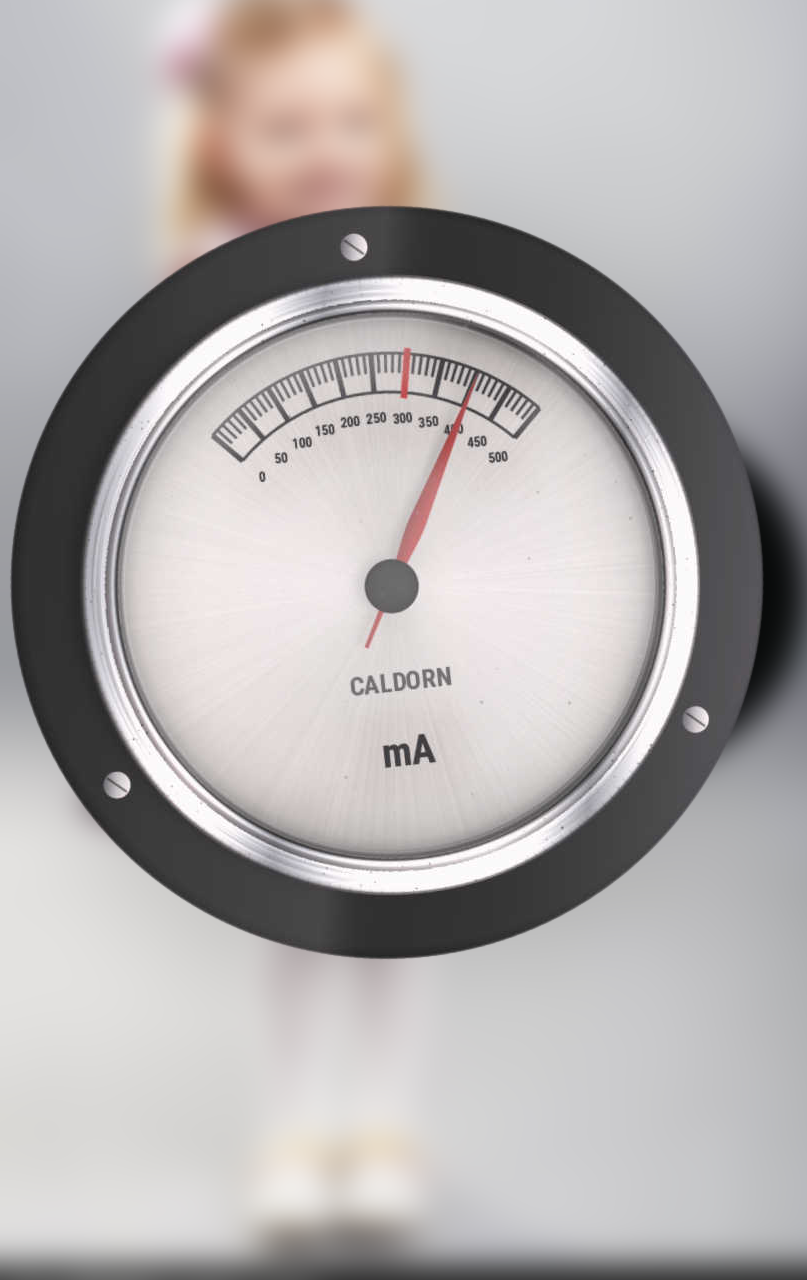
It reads {"value": 400, "unit": "mA"}
